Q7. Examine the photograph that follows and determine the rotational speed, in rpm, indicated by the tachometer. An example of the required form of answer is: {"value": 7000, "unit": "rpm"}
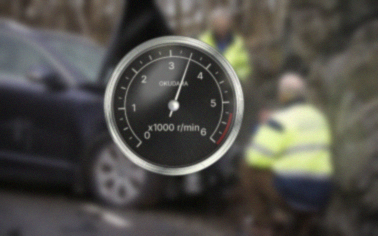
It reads {"value": 3500, "unit": "rpm"}
